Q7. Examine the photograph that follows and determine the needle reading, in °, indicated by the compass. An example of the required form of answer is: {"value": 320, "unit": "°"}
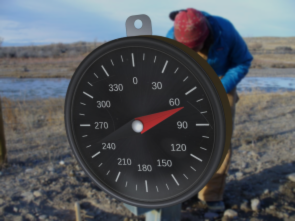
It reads {"value": 70, "unit": "°"}
